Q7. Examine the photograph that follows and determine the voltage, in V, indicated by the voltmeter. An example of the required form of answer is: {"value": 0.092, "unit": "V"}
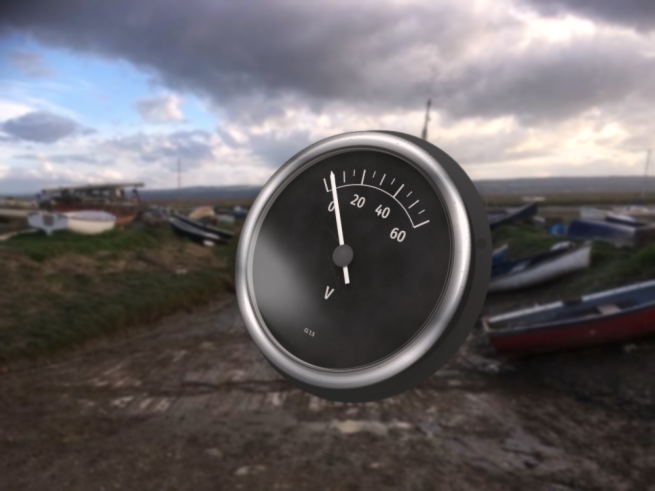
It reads {"value": 5, "unit": "V"}
